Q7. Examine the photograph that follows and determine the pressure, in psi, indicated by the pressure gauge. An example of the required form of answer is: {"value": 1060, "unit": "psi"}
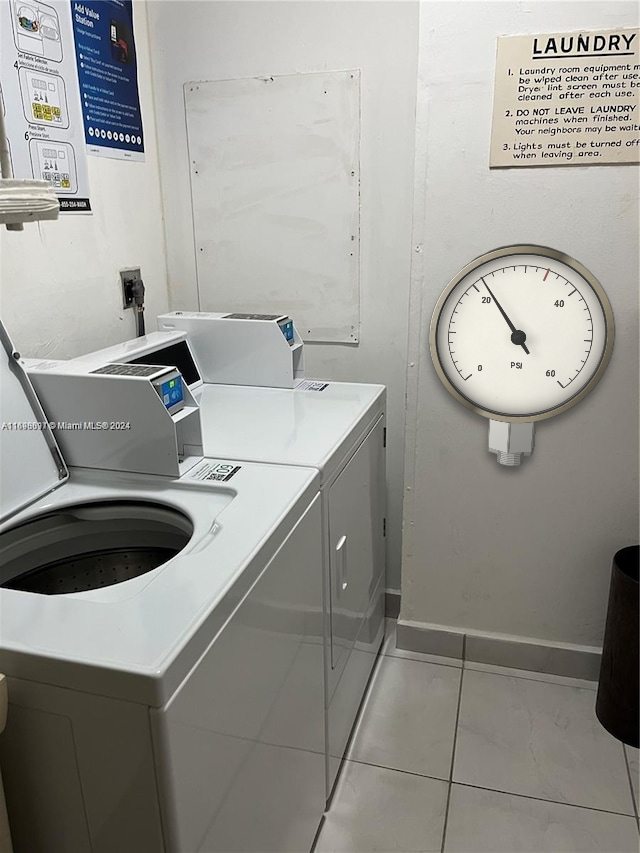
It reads {"value": 22, "unit": "psi"}
